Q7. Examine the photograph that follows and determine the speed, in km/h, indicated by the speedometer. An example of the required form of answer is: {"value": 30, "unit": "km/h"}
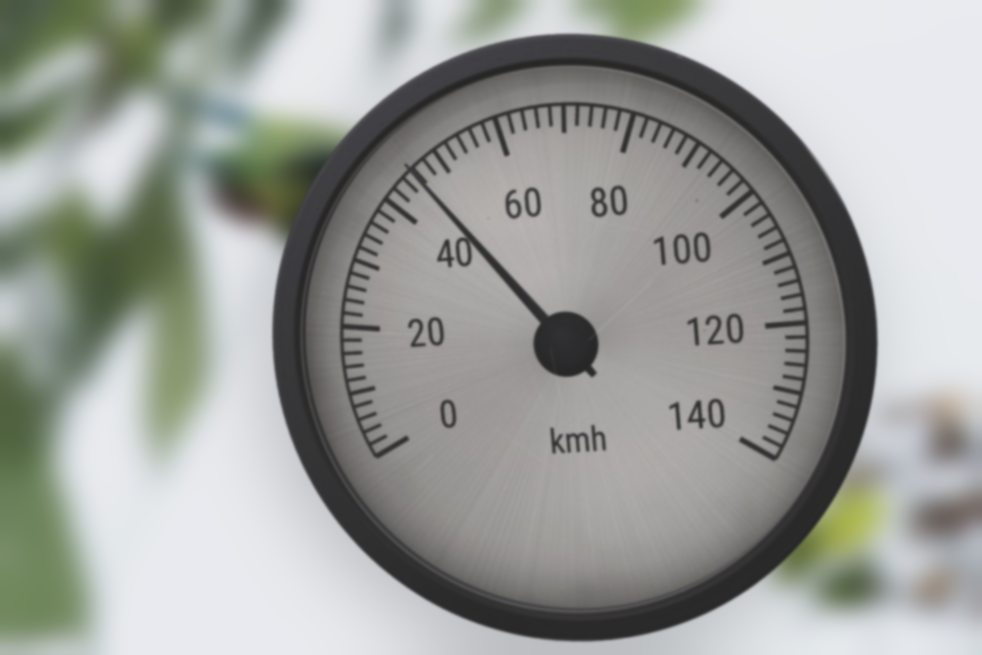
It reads {"value": 46, "unit": "km/h"}
